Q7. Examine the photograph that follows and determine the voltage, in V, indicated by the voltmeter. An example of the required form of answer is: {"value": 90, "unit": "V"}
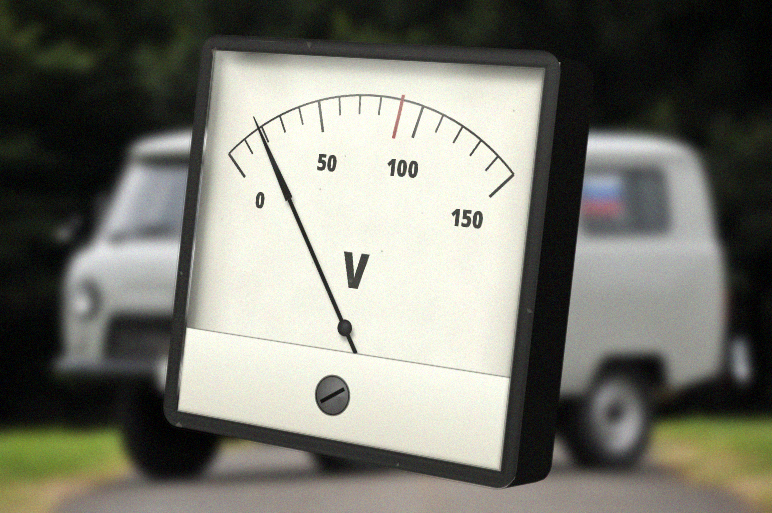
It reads {"value": 20, "unit": "V"}
